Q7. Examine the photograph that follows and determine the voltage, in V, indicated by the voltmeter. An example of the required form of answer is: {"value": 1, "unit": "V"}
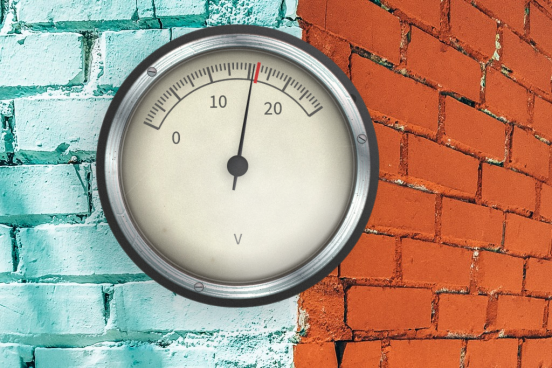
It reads {"value": 15.5, "unit": "V"}
